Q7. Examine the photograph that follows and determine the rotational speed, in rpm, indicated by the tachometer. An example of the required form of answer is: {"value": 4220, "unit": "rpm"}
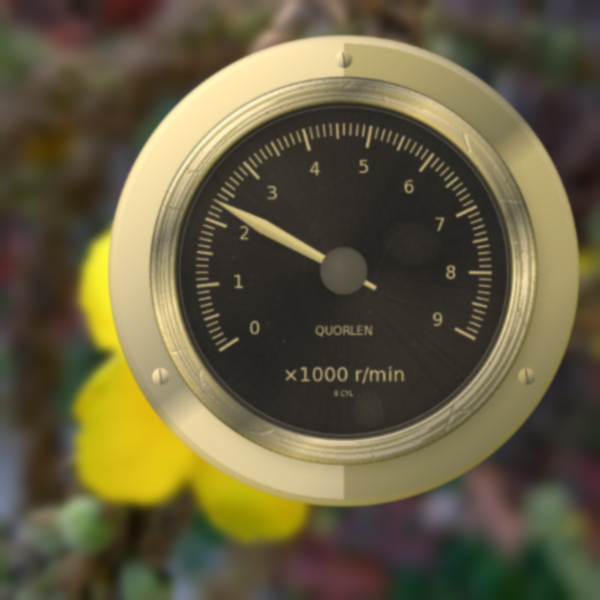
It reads {"value": 2300, "unit": "rpm"}
